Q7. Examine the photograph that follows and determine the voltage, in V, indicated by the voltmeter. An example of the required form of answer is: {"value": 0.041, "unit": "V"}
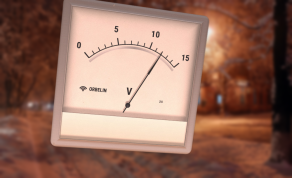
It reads {"value": 12, "unit": "V"}
